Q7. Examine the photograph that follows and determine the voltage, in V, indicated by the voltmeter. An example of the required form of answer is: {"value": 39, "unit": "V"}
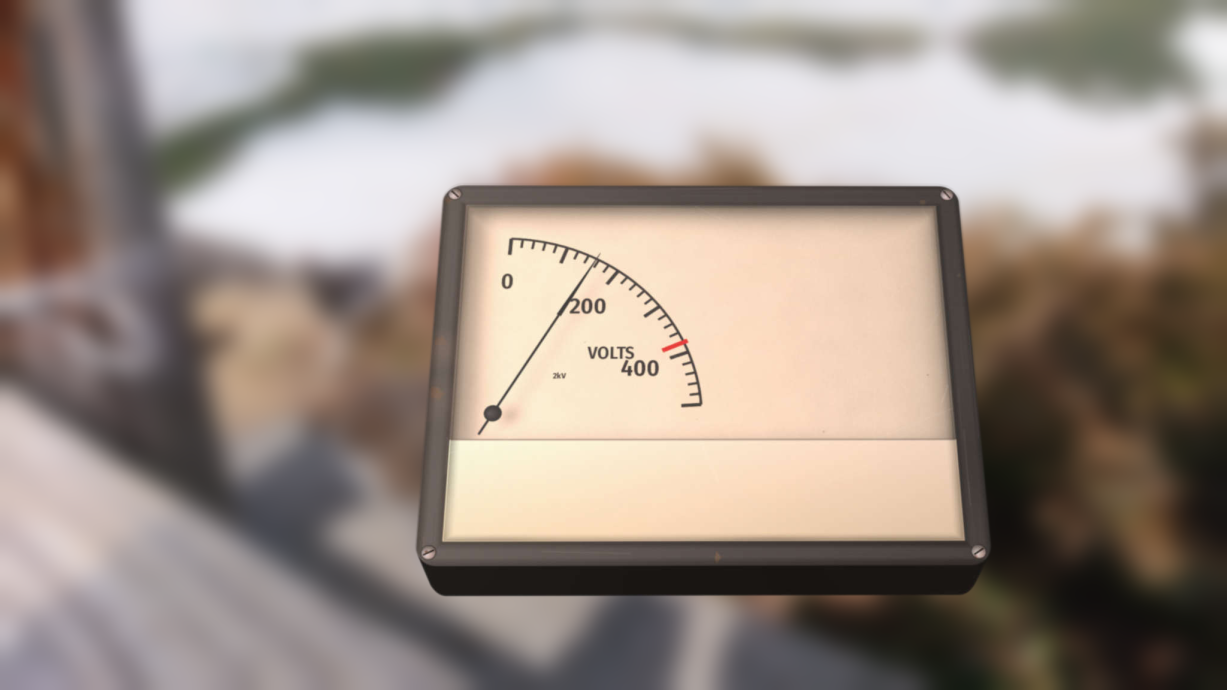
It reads {"value": 160, "unit": "V"}
